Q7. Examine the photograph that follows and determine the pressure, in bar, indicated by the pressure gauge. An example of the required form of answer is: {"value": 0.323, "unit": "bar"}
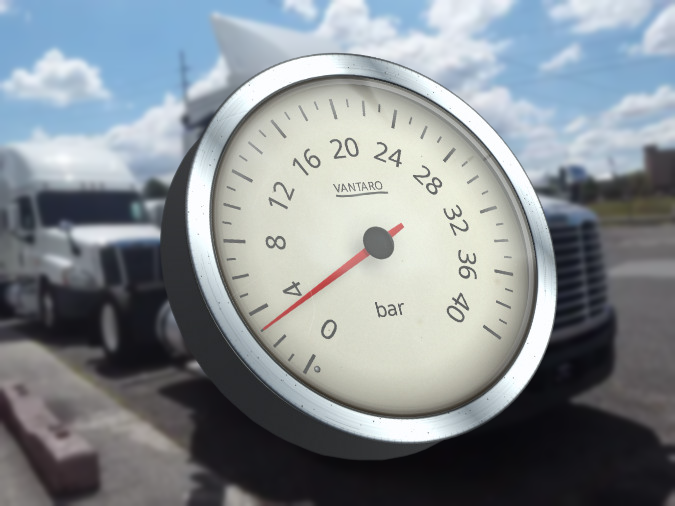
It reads {"value": 3, "unit": "bar"}
